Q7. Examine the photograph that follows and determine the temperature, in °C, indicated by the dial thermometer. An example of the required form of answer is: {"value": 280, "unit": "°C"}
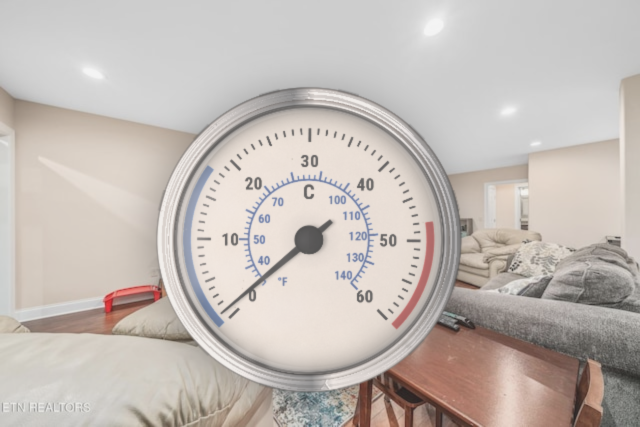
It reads {"value": 1, "unit": "°C"}
